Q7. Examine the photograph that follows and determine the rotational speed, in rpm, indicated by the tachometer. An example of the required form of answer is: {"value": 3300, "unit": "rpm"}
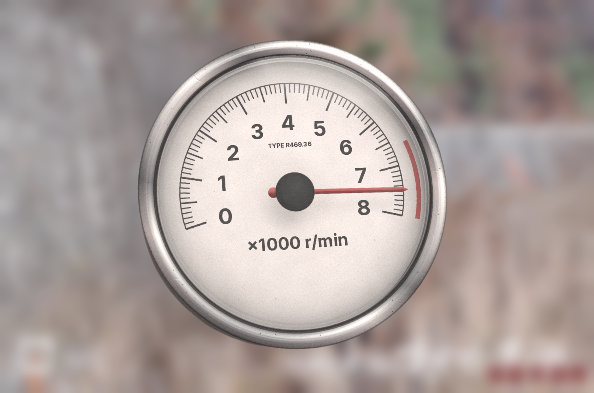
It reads {"value": 7500, "unit": "rpm"}
